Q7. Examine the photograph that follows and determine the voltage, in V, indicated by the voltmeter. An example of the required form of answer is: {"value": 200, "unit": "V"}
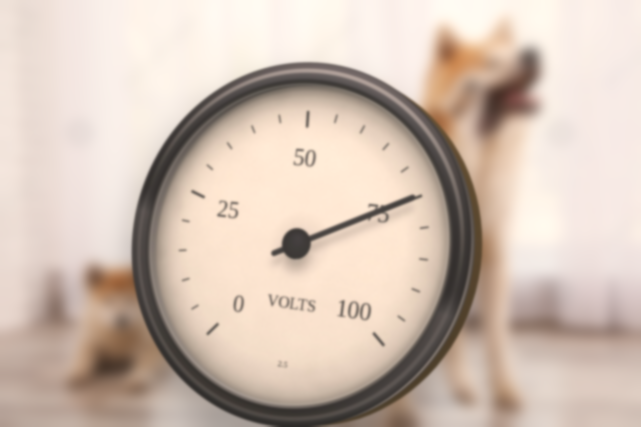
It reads {"value": 75, "unit": "V"}
